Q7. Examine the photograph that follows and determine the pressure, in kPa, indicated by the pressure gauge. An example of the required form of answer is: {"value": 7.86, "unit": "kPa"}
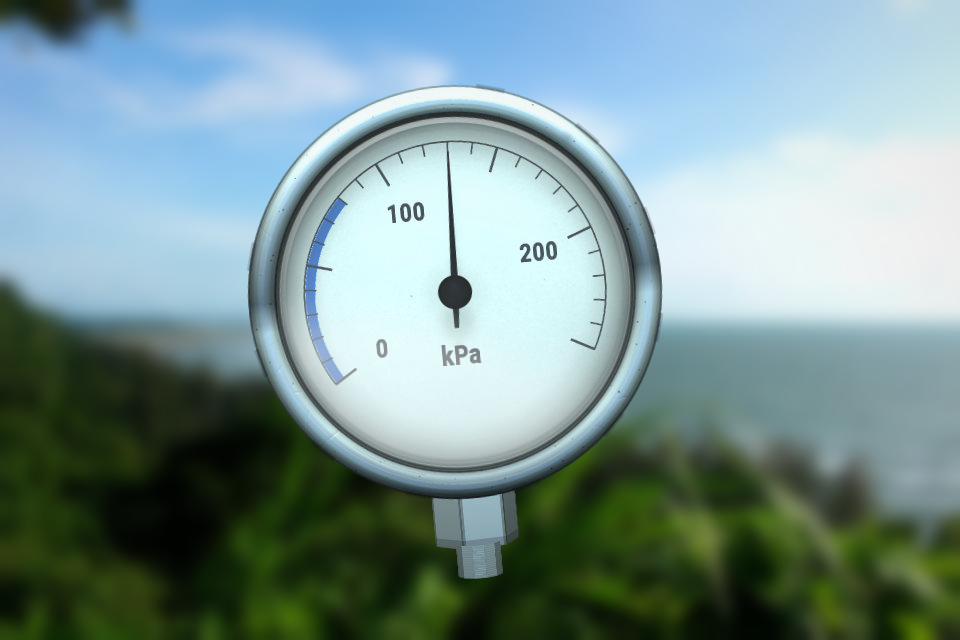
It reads {"value": 130, "unit": "kPa"}
